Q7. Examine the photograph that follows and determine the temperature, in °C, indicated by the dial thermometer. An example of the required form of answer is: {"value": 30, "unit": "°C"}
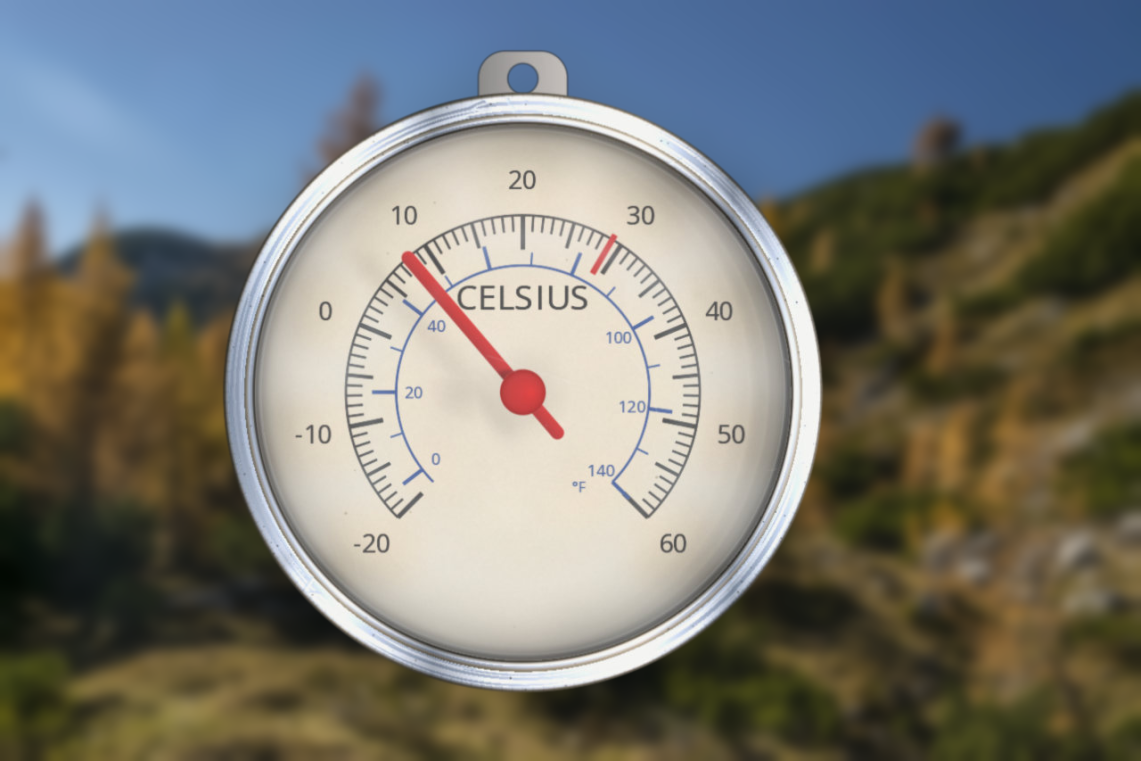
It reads {"value": 8, "unit": "°C"}
